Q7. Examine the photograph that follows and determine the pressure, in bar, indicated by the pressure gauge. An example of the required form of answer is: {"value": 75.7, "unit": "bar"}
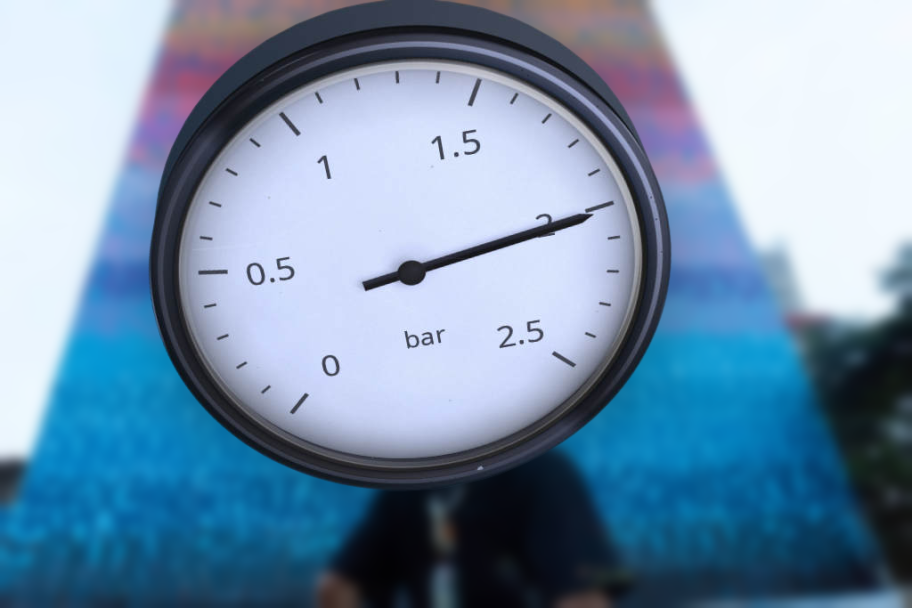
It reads {"value": 2, "unit": "bar"}
